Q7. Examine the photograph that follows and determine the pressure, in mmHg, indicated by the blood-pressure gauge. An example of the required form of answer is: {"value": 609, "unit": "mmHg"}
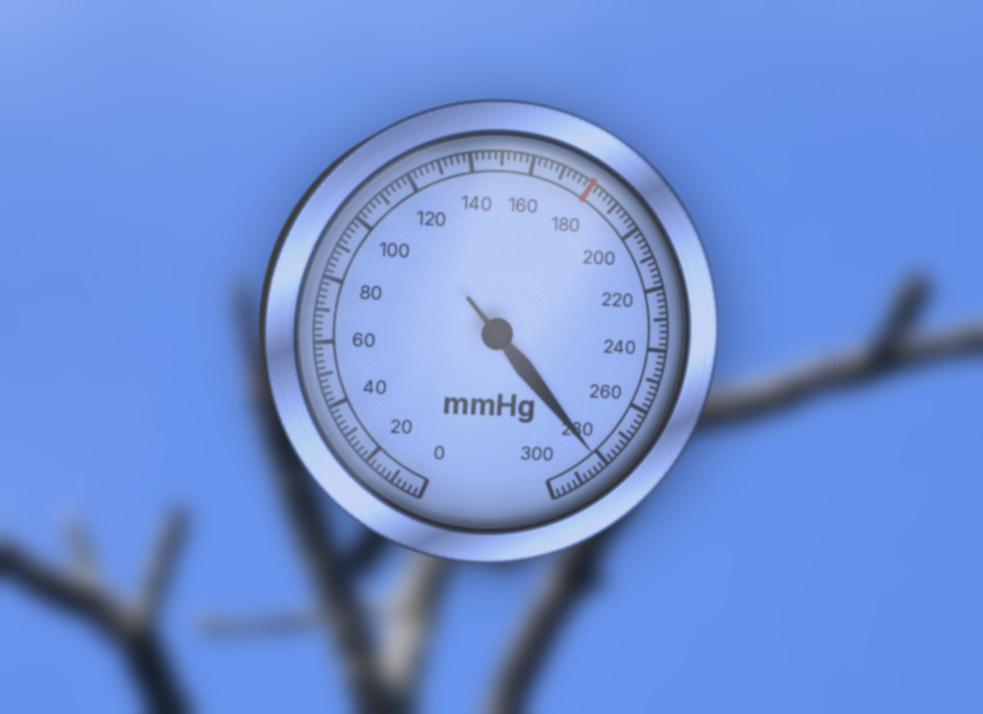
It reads {"value": 282, "unit": "mmHg"}
